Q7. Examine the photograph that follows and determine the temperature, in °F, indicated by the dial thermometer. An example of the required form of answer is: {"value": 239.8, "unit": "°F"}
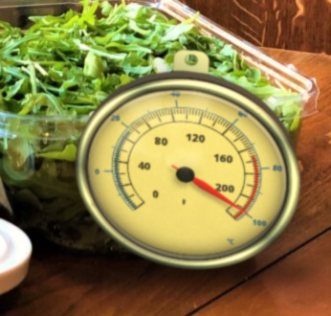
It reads {"value": 210, "unit": "°F"}
